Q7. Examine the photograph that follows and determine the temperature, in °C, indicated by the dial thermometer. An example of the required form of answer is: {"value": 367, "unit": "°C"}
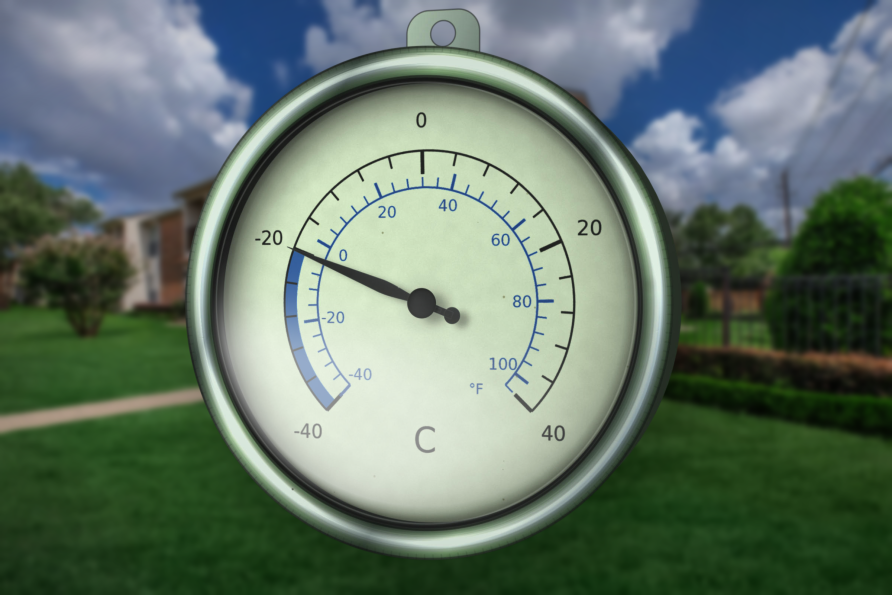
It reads {"value": -20, "unit": "°C"}
